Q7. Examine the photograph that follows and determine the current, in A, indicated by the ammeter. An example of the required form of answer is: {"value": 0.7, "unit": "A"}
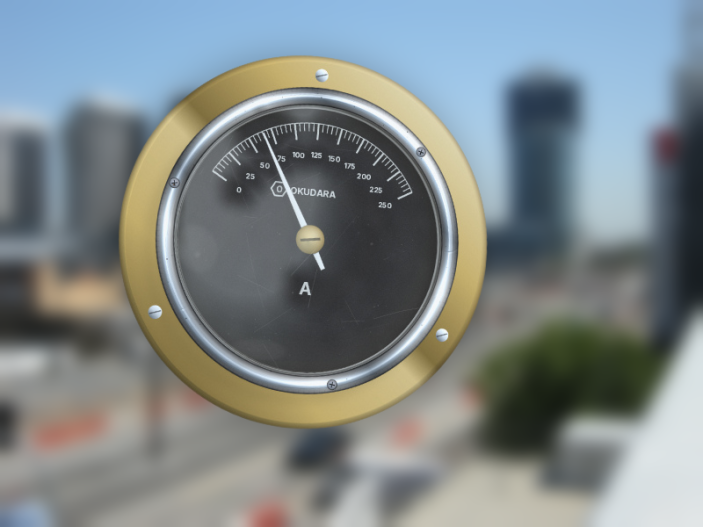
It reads {"value": 65, "unit": "A"}
